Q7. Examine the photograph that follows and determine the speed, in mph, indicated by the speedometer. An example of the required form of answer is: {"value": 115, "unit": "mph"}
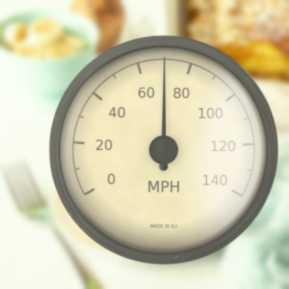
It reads {"value": 70, "unit": "mph"}
